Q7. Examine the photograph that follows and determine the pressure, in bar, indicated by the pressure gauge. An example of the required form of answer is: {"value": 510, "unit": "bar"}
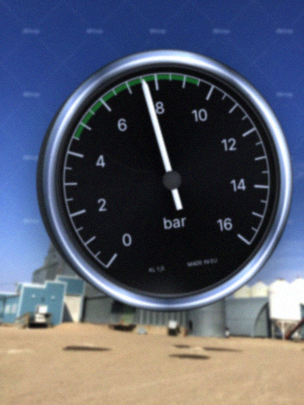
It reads {"value": 7.5, "unit": "bar"}
